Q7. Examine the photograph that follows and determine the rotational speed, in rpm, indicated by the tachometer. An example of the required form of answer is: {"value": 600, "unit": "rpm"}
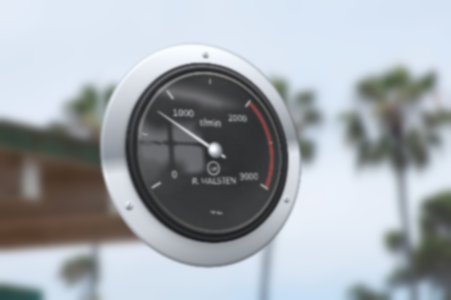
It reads {"value": 750, "unit": "rpm"}
